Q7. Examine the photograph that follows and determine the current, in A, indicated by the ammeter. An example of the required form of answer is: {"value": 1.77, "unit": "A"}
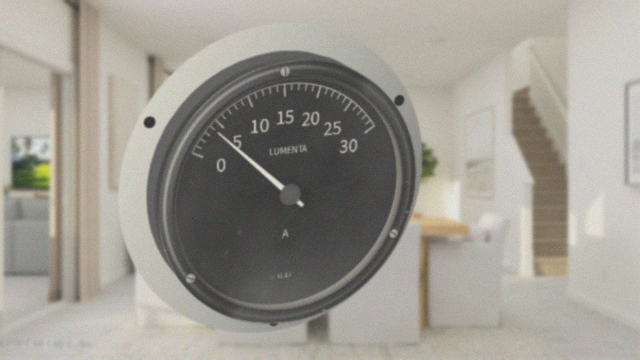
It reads {"value": 4, "unit": "A"}
